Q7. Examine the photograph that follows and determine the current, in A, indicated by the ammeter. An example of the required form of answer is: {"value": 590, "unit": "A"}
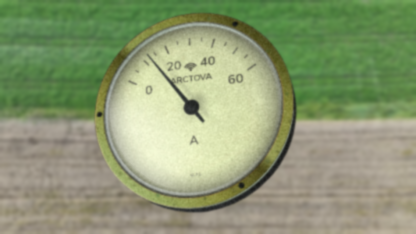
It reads {"value": 12.5, "unit": "A"}
